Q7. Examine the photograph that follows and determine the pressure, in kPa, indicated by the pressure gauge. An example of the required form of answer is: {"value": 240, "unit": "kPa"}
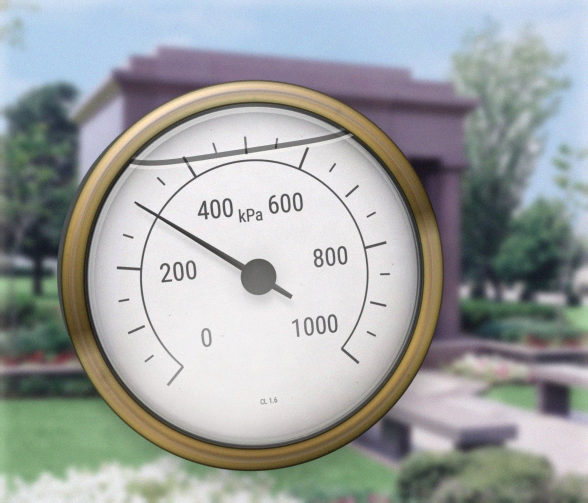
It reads {"value": 300, "unit": "kPa"}
